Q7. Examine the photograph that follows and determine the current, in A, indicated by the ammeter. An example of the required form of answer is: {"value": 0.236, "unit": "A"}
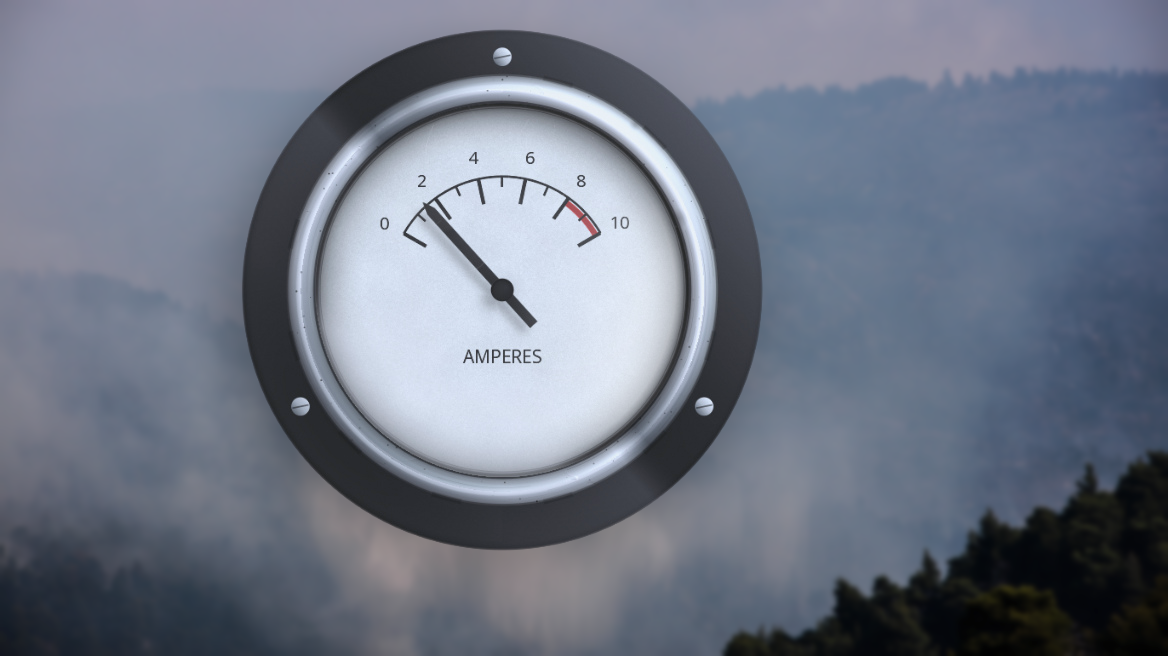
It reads {"value": 1.5, "unit": "A"}
